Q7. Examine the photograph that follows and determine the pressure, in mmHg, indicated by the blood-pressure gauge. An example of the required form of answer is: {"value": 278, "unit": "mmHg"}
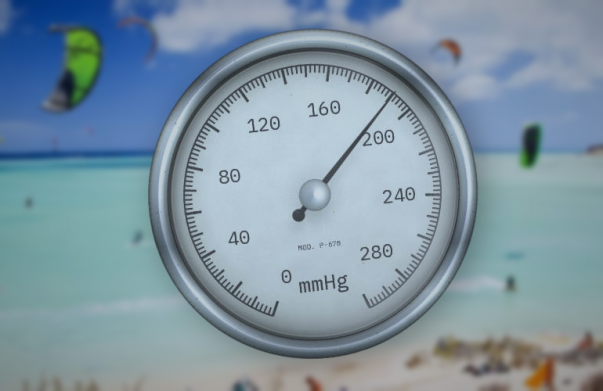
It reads {"value": 190, "unit": "mmHg"}
